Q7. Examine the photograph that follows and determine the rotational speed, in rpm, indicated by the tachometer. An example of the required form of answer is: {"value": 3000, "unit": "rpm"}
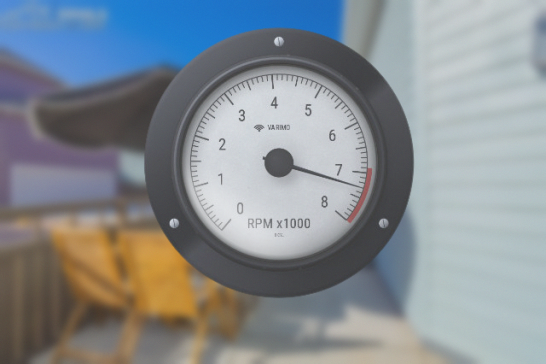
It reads {"value": 7300, "unit": "rpm"}
